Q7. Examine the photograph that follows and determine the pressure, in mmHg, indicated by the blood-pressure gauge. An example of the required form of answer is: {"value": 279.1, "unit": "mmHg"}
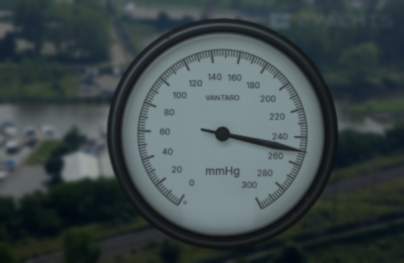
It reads {"value": 250, "unit": "mmHg"}
